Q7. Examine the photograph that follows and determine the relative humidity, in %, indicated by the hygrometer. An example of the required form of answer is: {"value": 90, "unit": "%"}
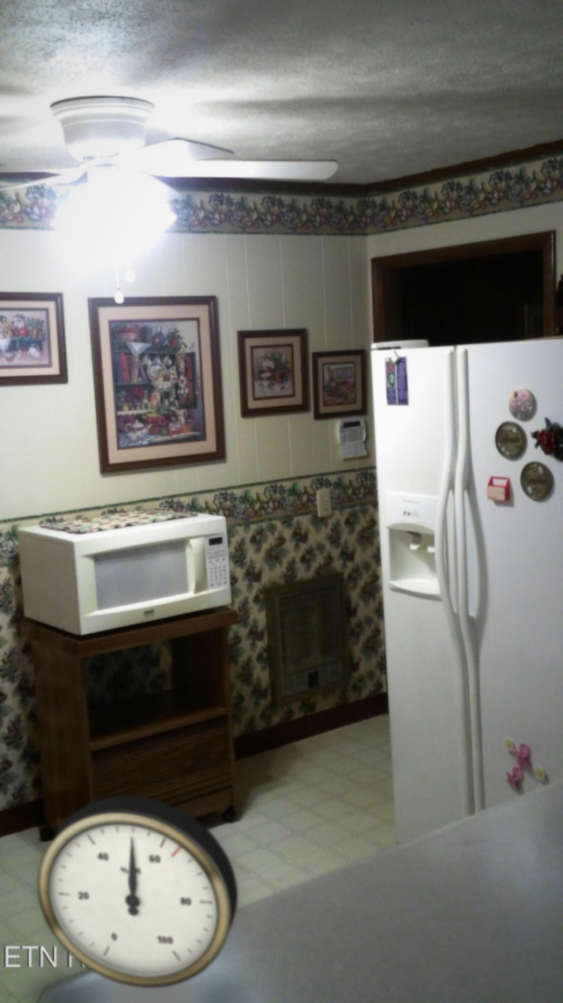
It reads {"value": 52, "unit": "%"}
